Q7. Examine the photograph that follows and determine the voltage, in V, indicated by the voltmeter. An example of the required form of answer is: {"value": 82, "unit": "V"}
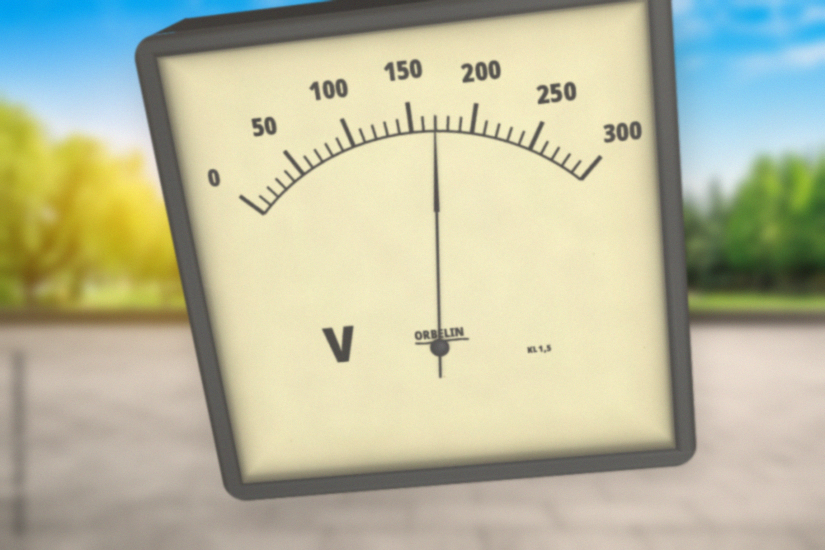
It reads {"value": 170, "unit": "V"}
